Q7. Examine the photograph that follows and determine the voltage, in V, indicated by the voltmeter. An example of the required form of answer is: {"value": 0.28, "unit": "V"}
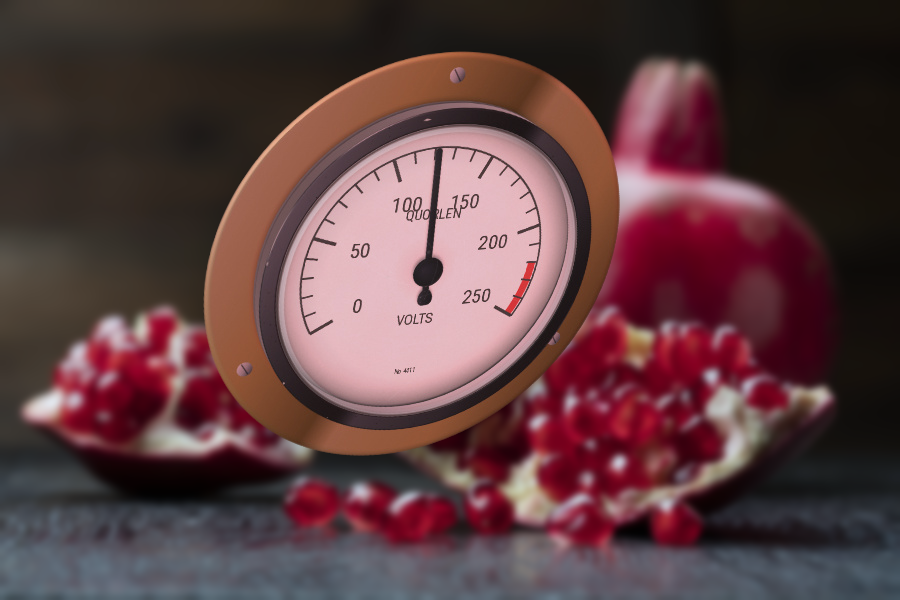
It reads {"value": 120, "unit": "V"}
